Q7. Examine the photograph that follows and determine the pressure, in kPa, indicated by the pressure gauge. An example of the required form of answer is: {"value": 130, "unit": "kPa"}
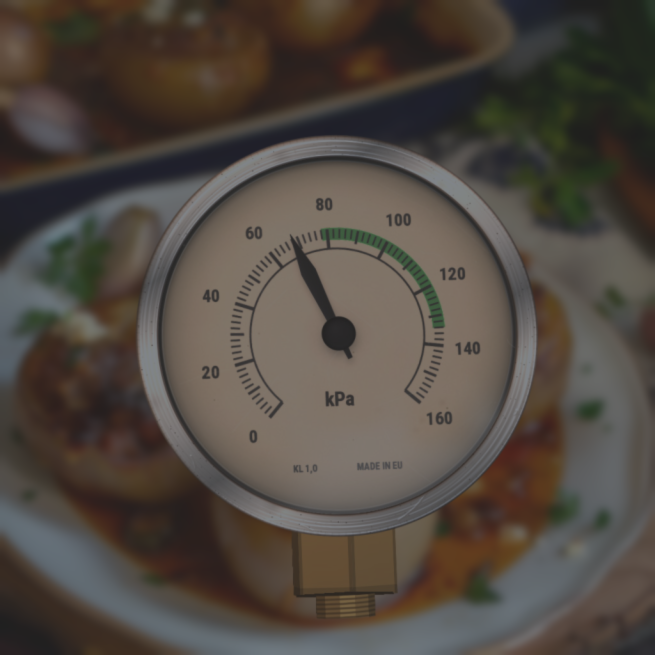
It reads {"value": 68, "unit": "kPa"}
